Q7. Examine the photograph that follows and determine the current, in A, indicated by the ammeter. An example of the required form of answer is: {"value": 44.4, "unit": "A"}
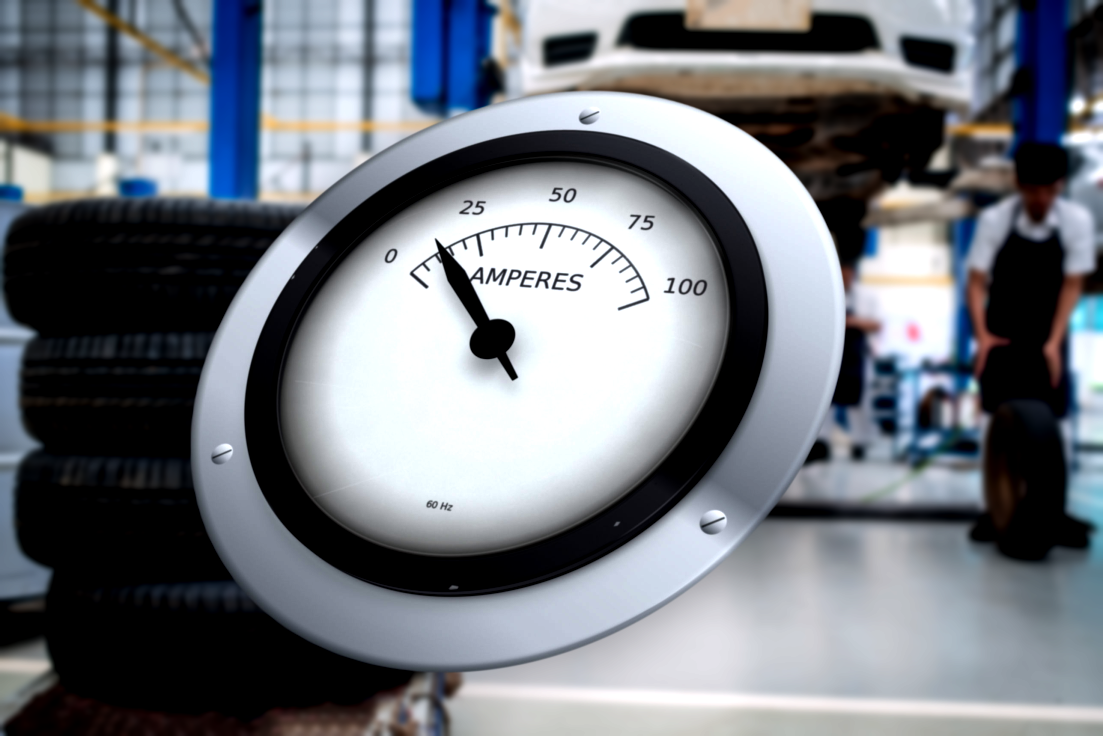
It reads {"value": 12.5, "unit": "A"}
